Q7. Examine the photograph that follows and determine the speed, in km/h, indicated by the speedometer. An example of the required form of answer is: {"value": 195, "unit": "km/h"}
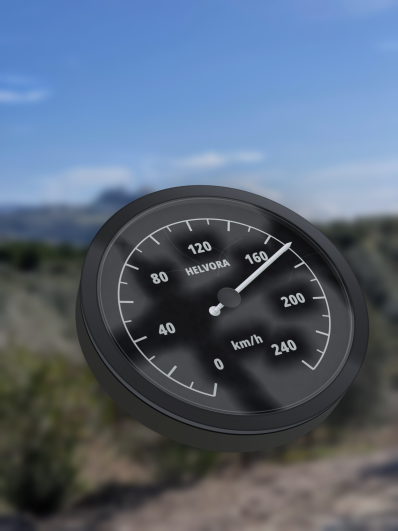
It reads {"value": 170, "unit": "km/h"}
